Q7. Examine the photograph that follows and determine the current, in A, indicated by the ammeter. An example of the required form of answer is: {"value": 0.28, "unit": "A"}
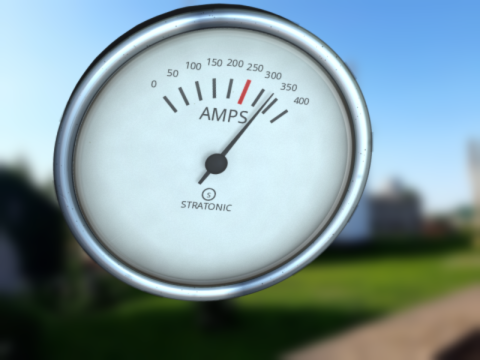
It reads {"value": 325, "unit": "A"}
